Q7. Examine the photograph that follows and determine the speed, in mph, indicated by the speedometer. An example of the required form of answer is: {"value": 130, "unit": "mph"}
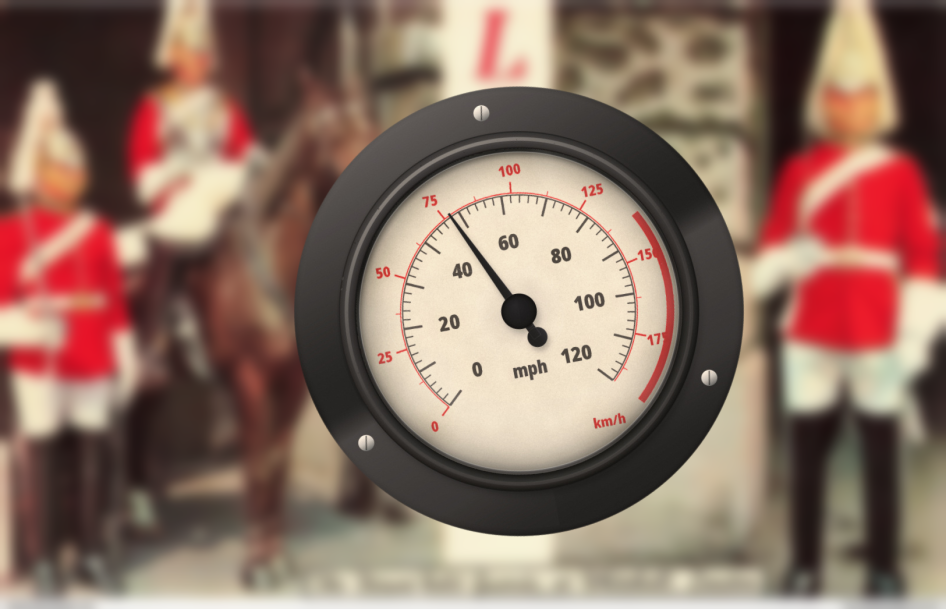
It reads {"value": 48, "unit": "mph"}
